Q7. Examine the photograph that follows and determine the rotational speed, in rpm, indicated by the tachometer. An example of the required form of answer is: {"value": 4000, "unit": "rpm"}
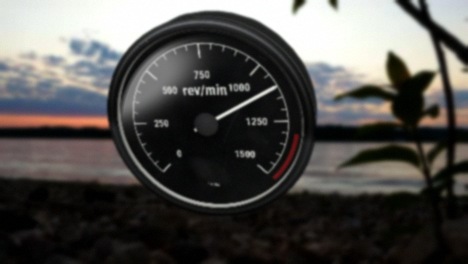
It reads {"value": 1100, "unit": "rpm"}
